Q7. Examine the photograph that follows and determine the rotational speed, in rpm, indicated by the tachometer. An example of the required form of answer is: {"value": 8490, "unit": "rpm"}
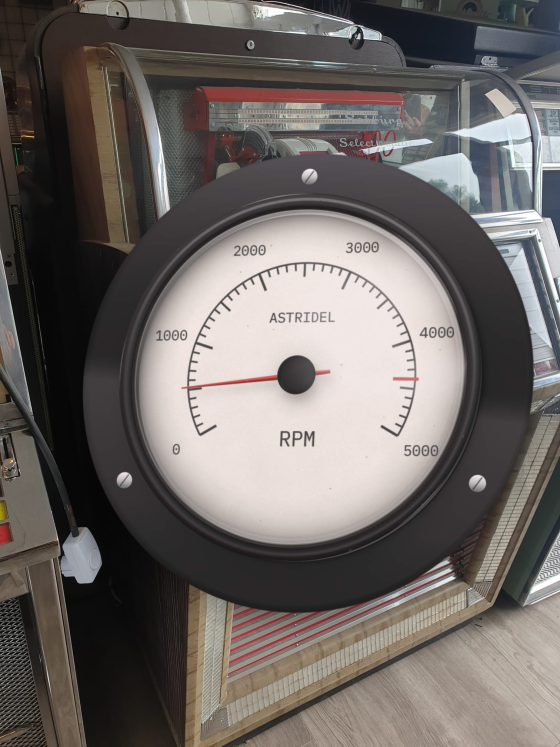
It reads {"value": 500, "unit": "rpm"}
